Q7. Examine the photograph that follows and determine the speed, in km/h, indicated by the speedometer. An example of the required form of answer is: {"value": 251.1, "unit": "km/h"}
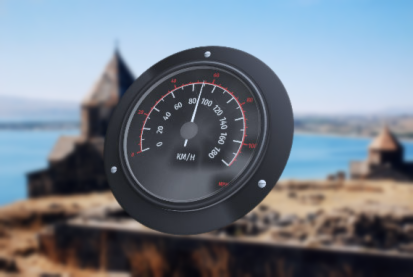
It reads {"value": 90, "unit": "km/h"}
